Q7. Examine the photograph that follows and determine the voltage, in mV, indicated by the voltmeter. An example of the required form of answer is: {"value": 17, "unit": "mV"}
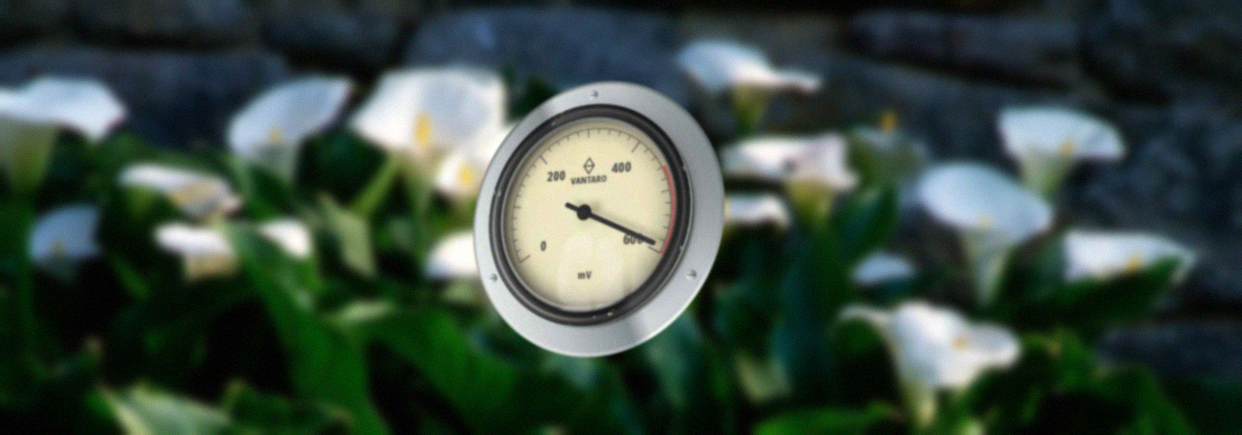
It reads {"value": 590, "unit": "mV"}
